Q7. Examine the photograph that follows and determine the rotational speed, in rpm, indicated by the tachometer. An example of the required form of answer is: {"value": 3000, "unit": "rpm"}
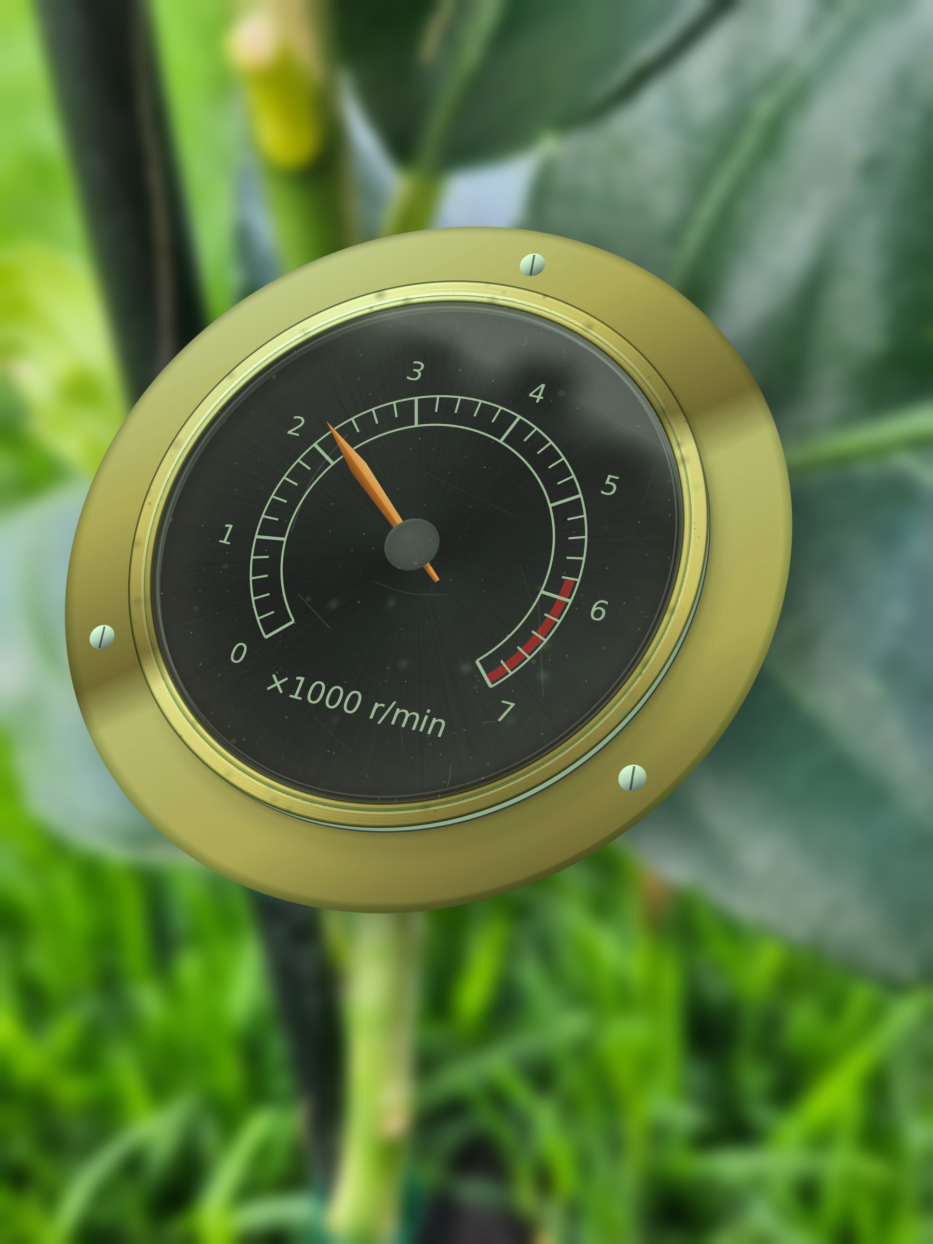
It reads {"value": 2200, "unit": "rpm"}
